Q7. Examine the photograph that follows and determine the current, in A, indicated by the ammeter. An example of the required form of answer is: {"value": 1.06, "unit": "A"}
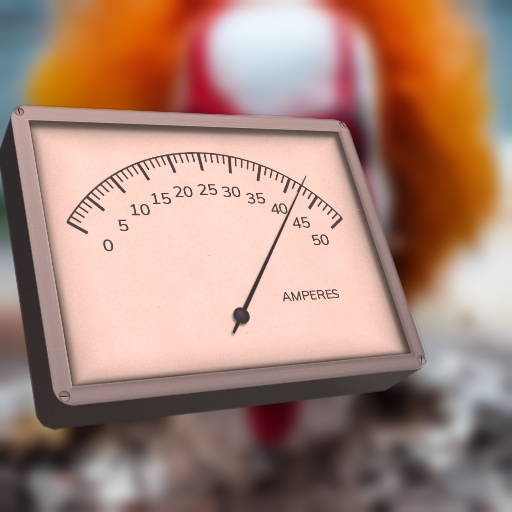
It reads {"value": 42, "unit": "A"}
